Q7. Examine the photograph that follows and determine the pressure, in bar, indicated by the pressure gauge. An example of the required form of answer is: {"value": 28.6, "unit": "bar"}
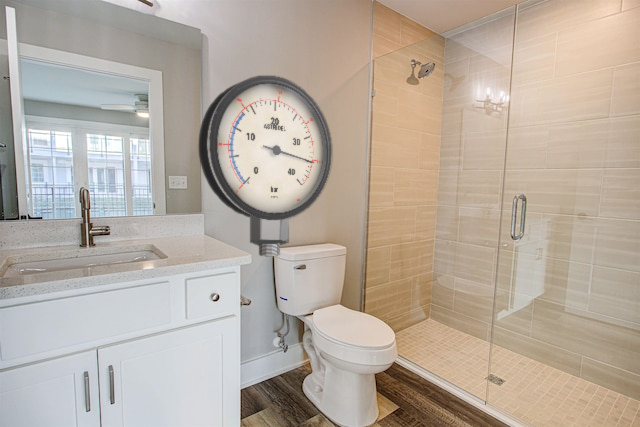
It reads {"value": 35, "unit": "bar"}
